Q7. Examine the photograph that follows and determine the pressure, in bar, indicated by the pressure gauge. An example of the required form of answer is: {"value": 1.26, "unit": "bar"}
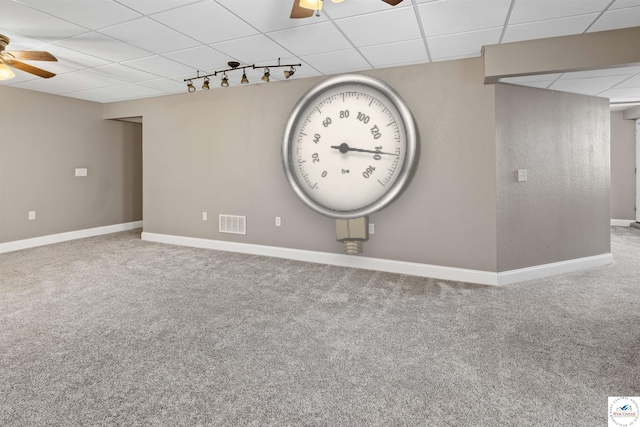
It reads {"value": 140, "unit": "bar"}
